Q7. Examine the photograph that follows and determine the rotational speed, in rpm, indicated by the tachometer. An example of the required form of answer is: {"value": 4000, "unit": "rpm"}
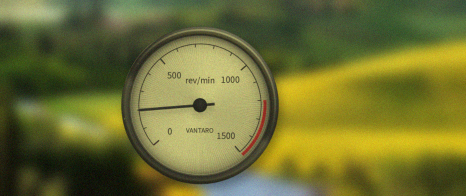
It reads {"value": 200, "unit": "rpm"}
